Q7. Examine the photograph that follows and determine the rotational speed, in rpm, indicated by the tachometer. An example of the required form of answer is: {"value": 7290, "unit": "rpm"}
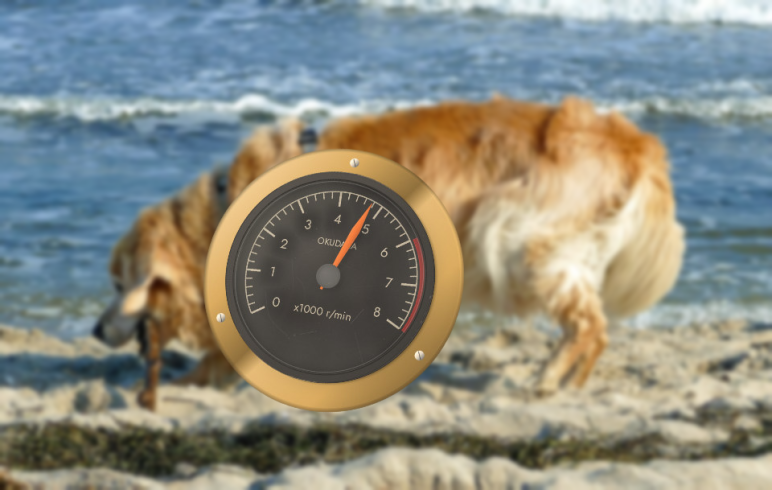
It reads {"value": 4800, "unit": "rpm"}
